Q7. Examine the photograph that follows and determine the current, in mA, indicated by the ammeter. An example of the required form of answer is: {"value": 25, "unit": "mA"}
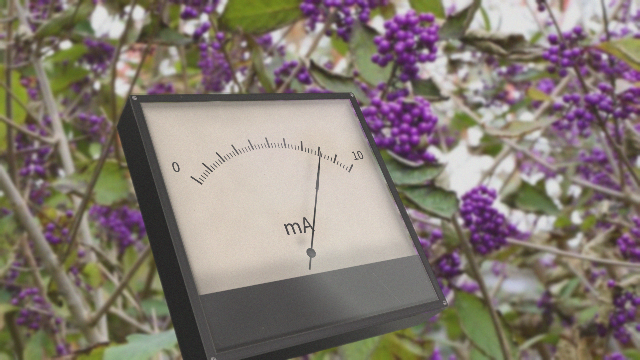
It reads {"value": 8, "unit": "mA"}
